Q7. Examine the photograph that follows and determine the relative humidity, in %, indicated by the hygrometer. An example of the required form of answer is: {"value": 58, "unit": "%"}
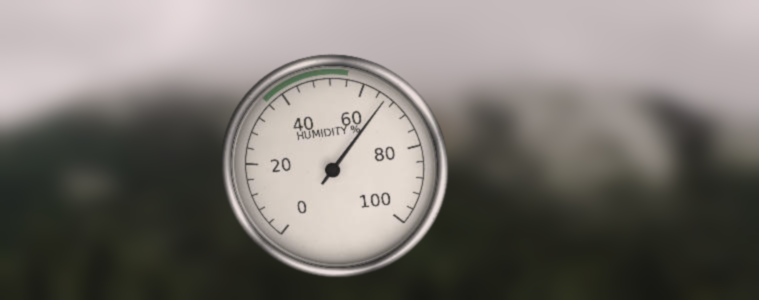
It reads {"value": 66, "unit": "%"}
